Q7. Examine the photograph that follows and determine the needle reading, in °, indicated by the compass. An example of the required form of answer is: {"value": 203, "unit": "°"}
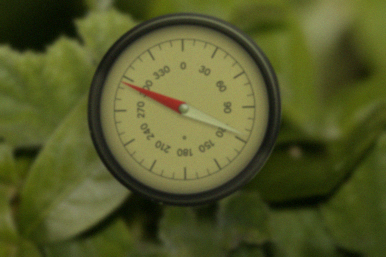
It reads {"value": 295, "unit": "°"}
